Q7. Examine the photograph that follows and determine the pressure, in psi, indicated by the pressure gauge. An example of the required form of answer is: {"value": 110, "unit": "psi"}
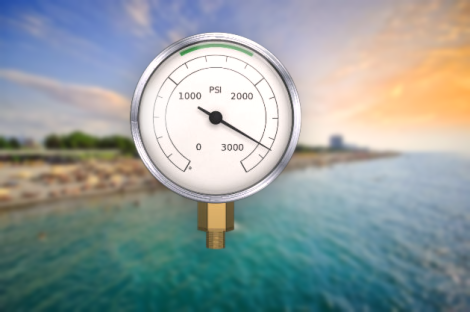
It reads {"value": 2700, "unit": "psi"}
